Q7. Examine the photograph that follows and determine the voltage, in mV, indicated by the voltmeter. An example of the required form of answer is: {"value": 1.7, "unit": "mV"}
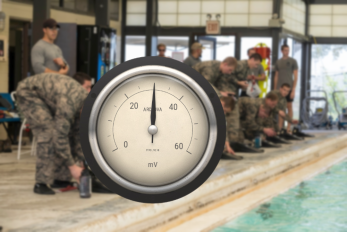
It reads {"value": 30, "unit": "mV"}
